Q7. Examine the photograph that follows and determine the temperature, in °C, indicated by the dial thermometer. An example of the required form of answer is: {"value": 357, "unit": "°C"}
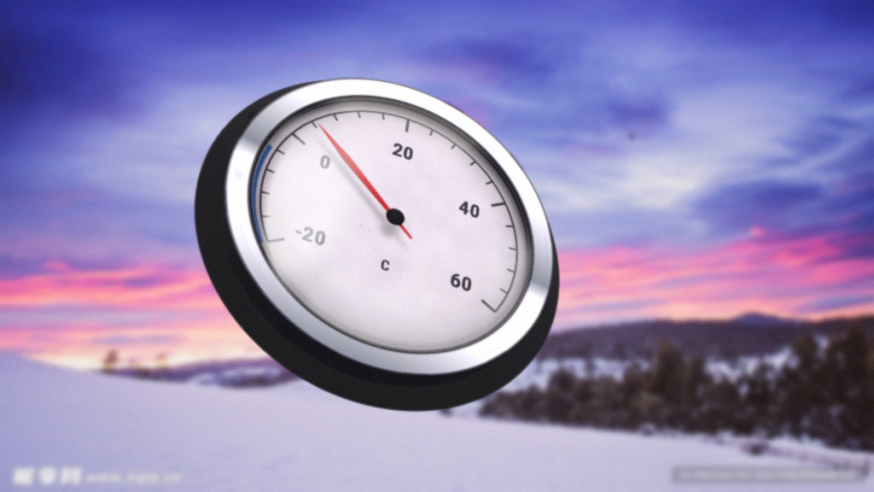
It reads {"value": 4, "unit": "°C"}
